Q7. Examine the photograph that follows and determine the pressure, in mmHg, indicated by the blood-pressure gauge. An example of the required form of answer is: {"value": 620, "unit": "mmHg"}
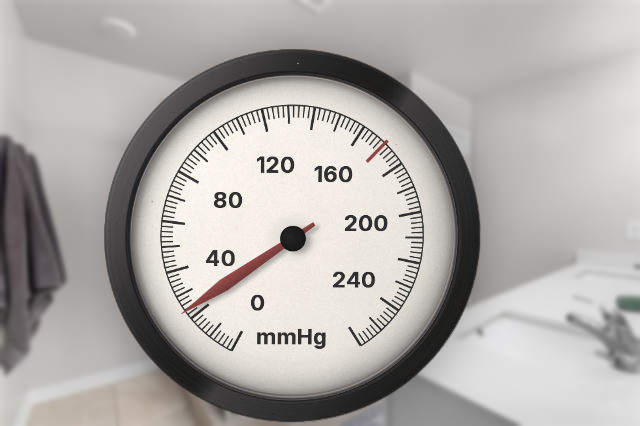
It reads {"value": 24, "unit": "mmHg"}
